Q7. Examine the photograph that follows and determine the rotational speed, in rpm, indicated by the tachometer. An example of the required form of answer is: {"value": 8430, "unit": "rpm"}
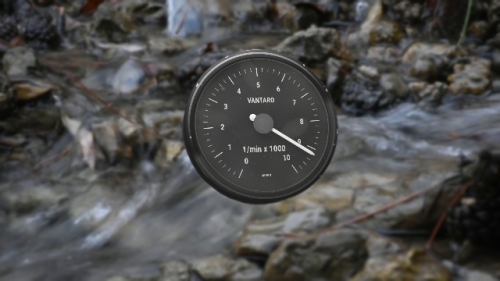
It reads {"value": 9200, "unit": "rpm"}
